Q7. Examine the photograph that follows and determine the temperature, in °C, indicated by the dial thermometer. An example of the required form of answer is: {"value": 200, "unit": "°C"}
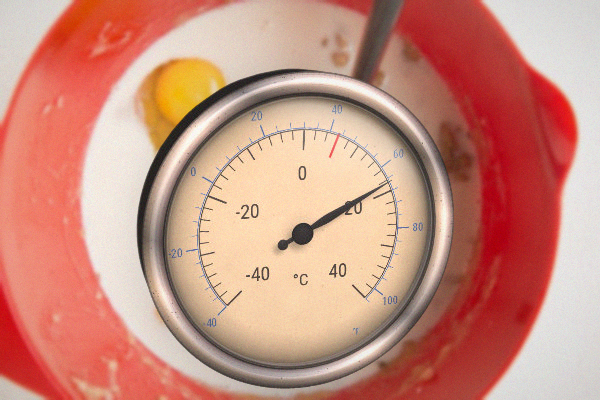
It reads {"value": 18, "unit": "°C"}
